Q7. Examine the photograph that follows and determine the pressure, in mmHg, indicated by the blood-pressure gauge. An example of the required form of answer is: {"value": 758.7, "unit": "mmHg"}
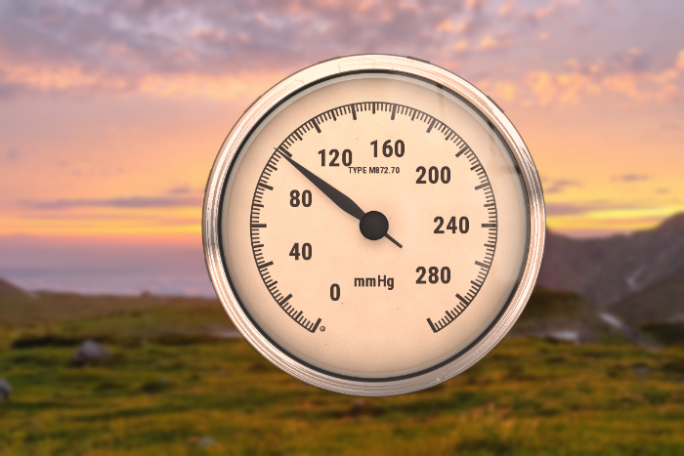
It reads {"value": 98, "unit": "mmHg"}
